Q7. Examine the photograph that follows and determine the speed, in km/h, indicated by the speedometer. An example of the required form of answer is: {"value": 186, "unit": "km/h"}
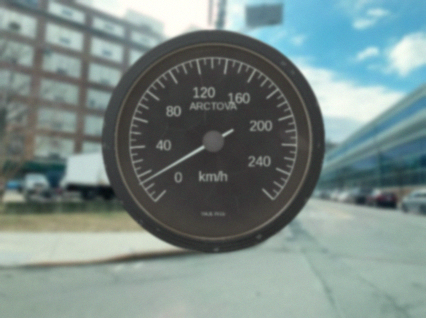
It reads {"value": 15, "unit": "km/h"}
